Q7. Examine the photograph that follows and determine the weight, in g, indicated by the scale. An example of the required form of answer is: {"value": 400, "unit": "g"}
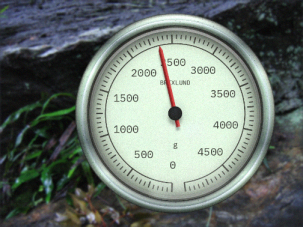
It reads {"value": 2350, "unit": "g"}
